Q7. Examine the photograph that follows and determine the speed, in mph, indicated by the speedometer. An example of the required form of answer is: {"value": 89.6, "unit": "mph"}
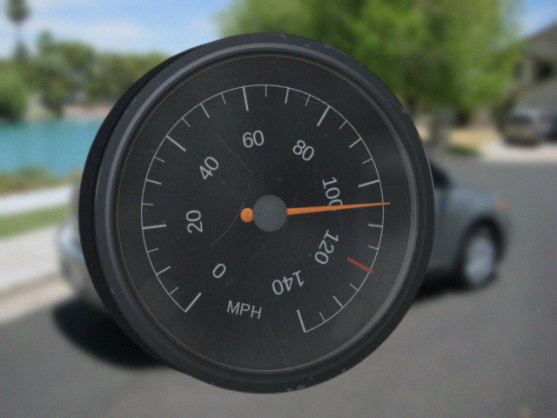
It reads {"value": 105, "unit": "mph"}
